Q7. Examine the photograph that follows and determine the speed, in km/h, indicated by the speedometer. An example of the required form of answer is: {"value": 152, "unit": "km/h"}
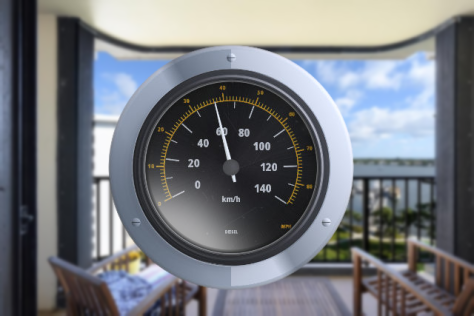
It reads {"value": 60, "unit": "km/h"}
